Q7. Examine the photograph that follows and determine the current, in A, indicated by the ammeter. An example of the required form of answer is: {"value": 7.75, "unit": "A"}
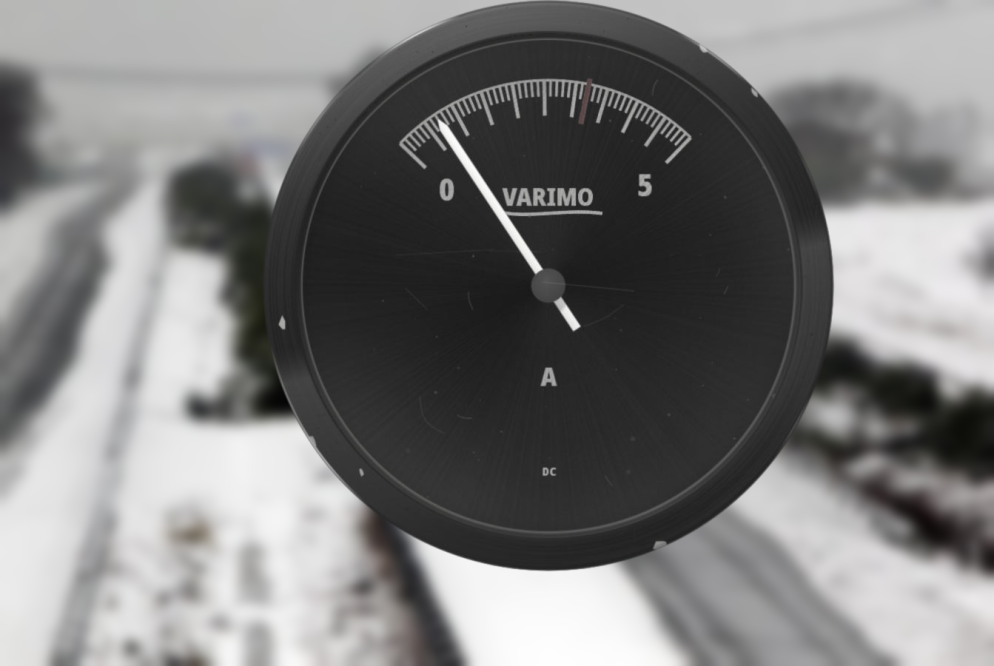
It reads {"value": 0.7, "unit": "A"}
